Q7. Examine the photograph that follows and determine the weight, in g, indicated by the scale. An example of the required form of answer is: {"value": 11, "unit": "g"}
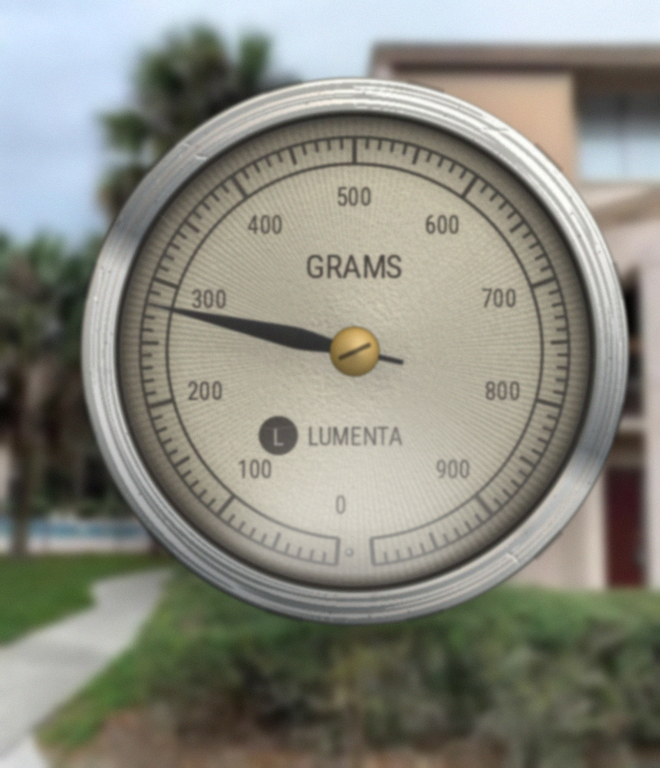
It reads {"value": 280, "unit": "g"}
